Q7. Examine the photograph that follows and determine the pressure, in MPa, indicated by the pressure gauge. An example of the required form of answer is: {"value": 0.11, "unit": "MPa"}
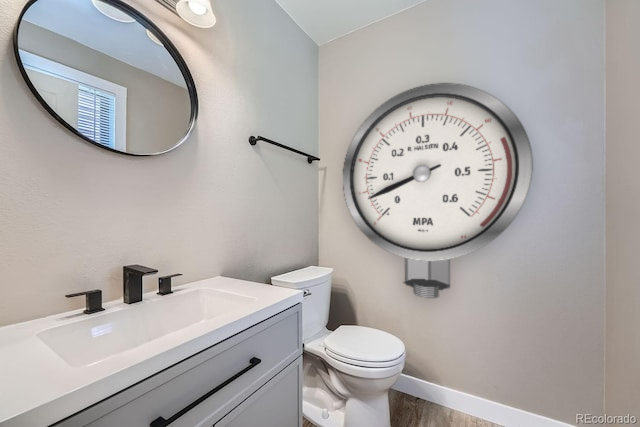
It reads {"value": 0.05, "unit": "MPa"}
